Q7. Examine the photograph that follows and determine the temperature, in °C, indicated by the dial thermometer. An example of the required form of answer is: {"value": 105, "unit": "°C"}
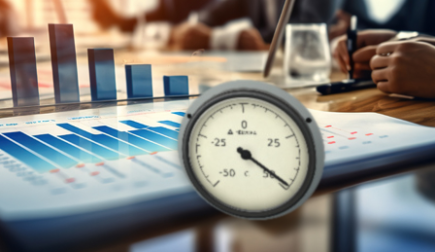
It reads {"value": 47.5, "unit": "°C"}
